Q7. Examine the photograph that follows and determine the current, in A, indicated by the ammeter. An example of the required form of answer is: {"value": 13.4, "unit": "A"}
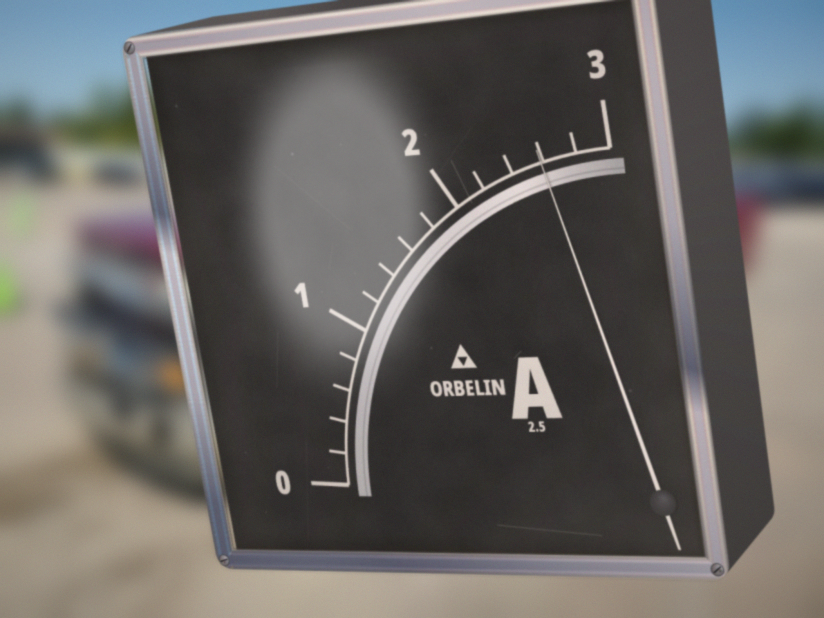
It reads {"value": 2.6, "unit": "A"}
